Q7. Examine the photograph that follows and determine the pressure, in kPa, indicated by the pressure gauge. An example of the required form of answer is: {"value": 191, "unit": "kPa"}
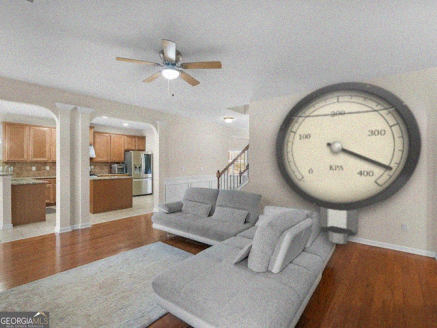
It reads {"value": 370, "unit": "kPa"}
